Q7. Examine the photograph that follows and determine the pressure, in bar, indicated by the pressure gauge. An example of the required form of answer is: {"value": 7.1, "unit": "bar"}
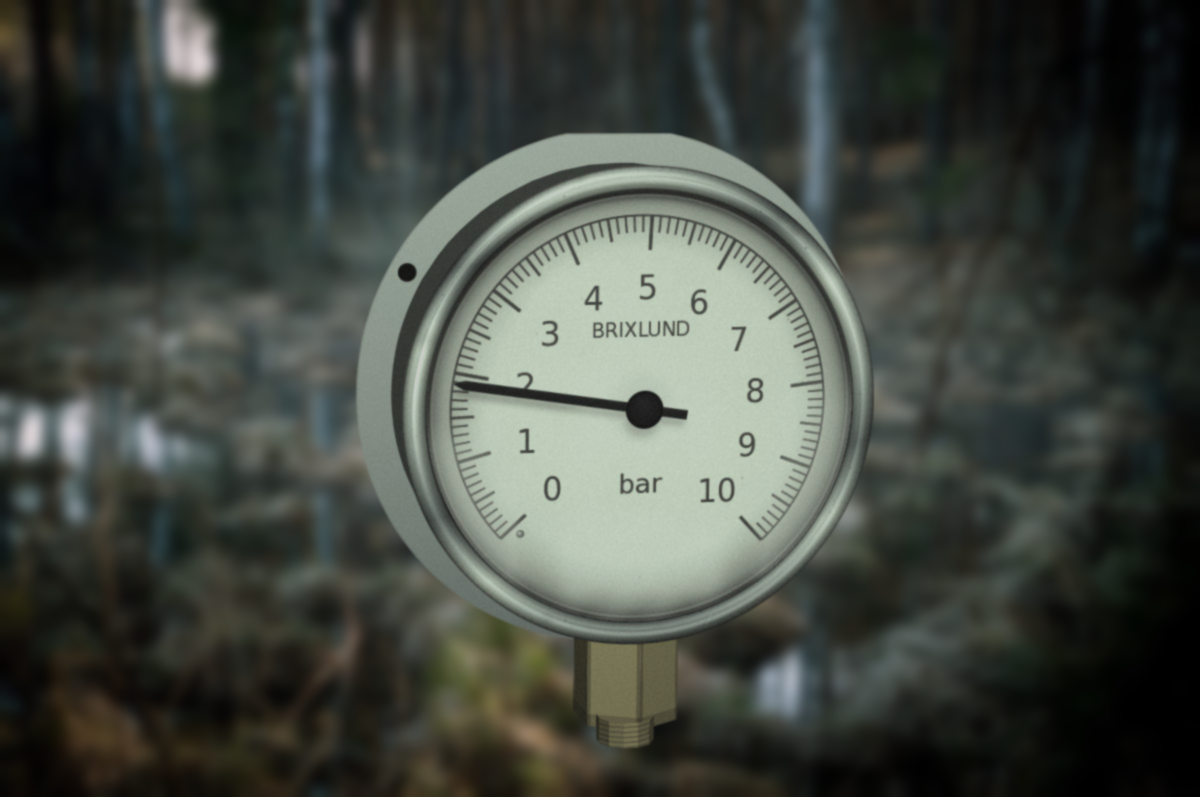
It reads {"value": 1.9, "unit": "bar"}
